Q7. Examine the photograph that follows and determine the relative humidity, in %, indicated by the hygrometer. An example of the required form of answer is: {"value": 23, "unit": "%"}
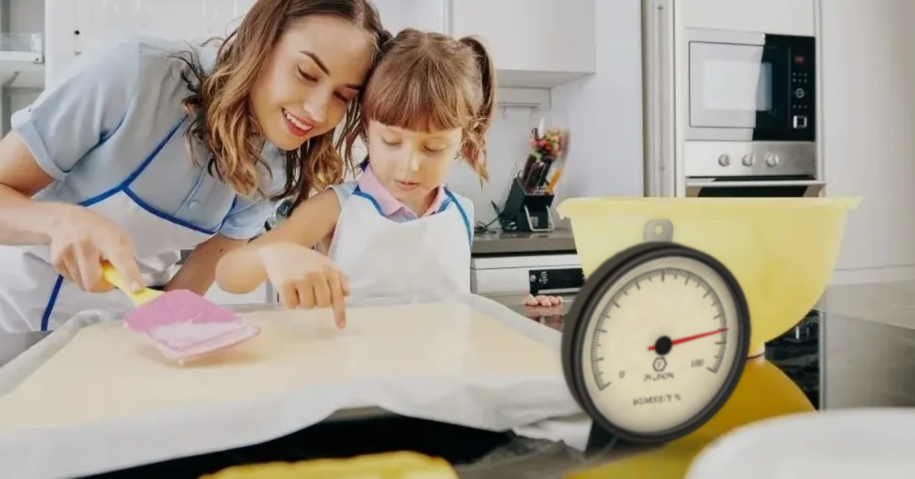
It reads {"value": 85, "unit": "%"}
